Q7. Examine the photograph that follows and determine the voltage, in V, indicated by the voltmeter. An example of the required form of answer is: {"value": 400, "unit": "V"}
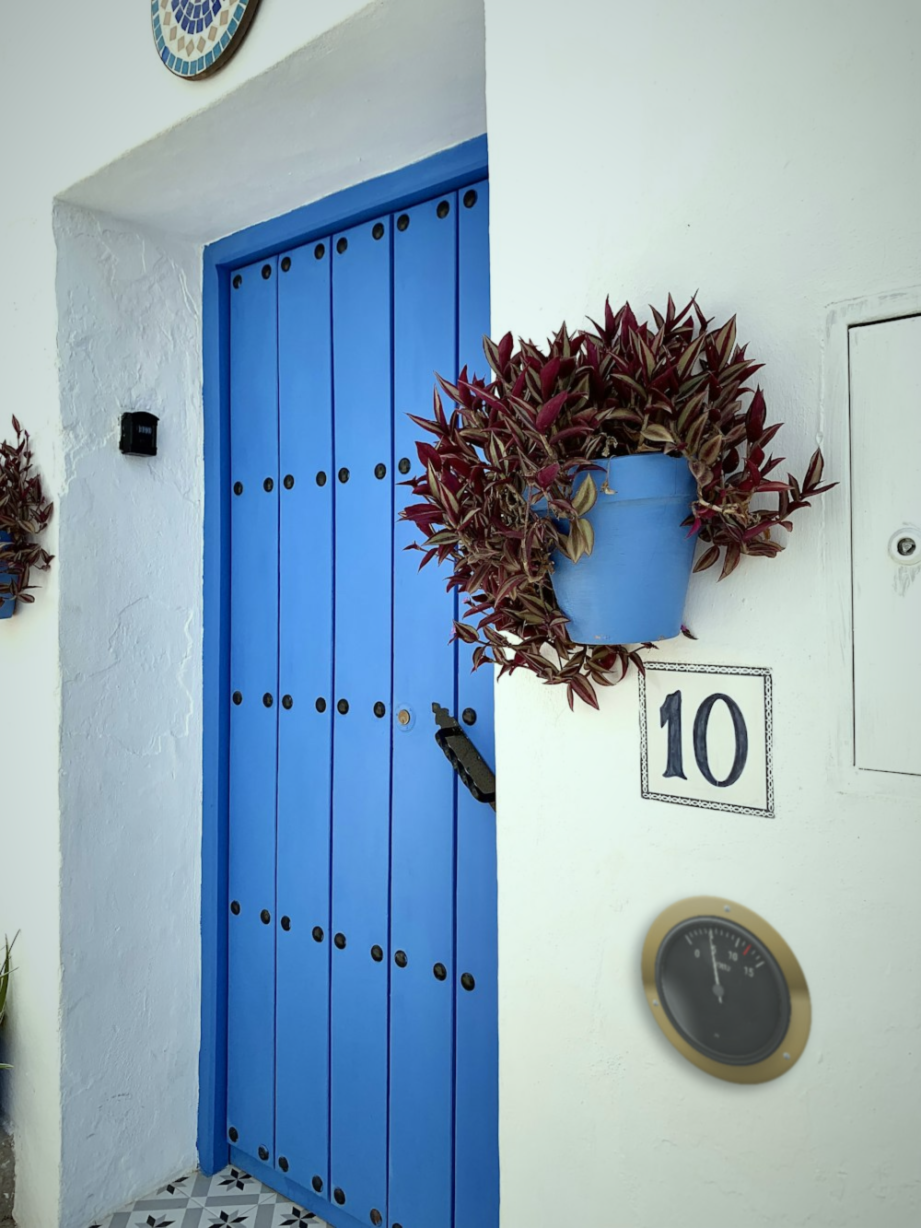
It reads {"value": 5, "unit": "V"}
